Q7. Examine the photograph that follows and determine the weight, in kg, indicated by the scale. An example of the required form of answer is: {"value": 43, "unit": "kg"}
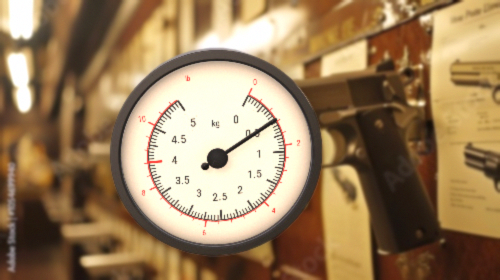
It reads {"value": 0.5, "unit": "kg"}
